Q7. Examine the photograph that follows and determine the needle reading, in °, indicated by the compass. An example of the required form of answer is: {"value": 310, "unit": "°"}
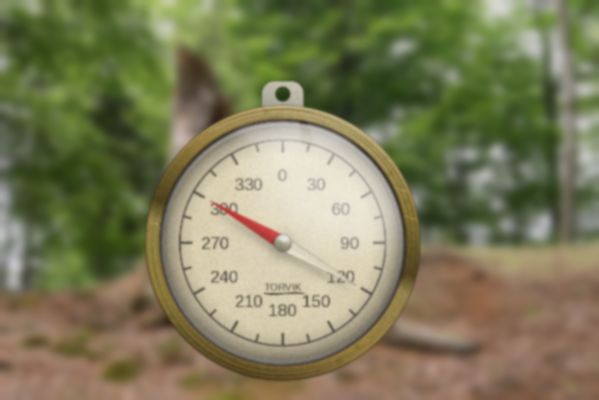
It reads {"value": 300, "unit": "°"}
